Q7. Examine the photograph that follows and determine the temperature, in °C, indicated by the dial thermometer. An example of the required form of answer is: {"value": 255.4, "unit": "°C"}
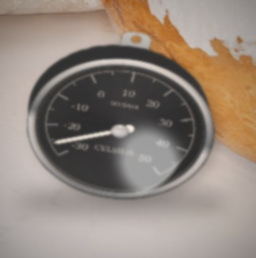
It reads {"value": -25, "unit": "°C"}
